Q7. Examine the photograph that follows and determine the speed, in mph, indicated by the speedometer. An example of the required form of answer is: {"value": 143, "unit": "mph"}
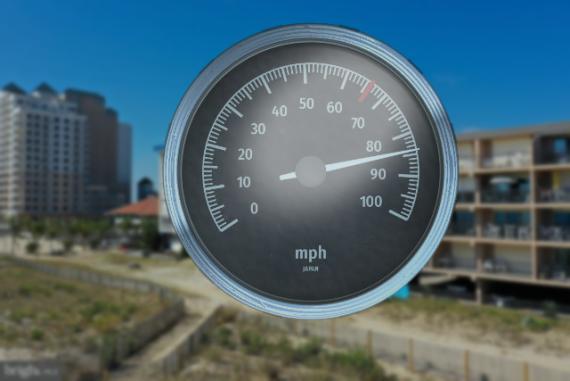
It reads {"value": 84, "unit": "mph"}
